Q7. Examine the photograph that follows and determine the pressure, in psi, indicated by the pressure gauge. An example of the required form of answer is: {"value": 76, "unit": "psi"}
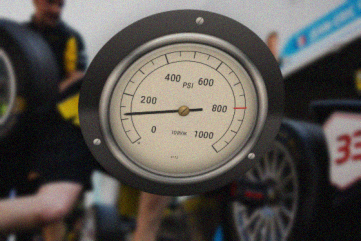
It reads {"value": 125, "unit": "psi"}
